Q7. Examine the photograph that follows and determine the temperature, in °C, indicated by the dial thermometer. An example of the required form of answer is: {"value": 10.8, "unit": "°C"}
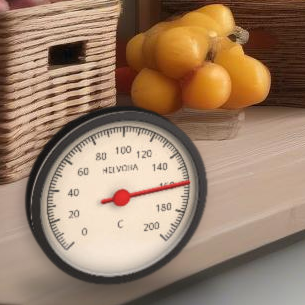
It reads {"value": 160, "unit": "°C"}
